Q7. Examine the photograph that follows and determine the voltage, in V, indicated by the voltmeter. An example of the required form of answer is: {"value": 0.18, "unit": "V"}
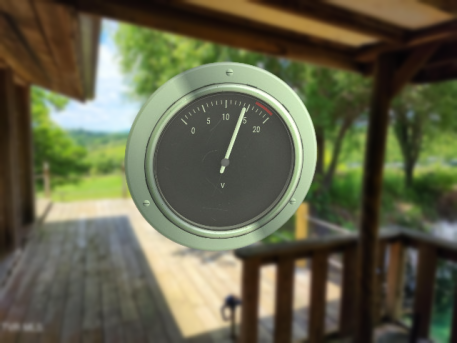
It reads {"value": 14, "unit": "V"}
